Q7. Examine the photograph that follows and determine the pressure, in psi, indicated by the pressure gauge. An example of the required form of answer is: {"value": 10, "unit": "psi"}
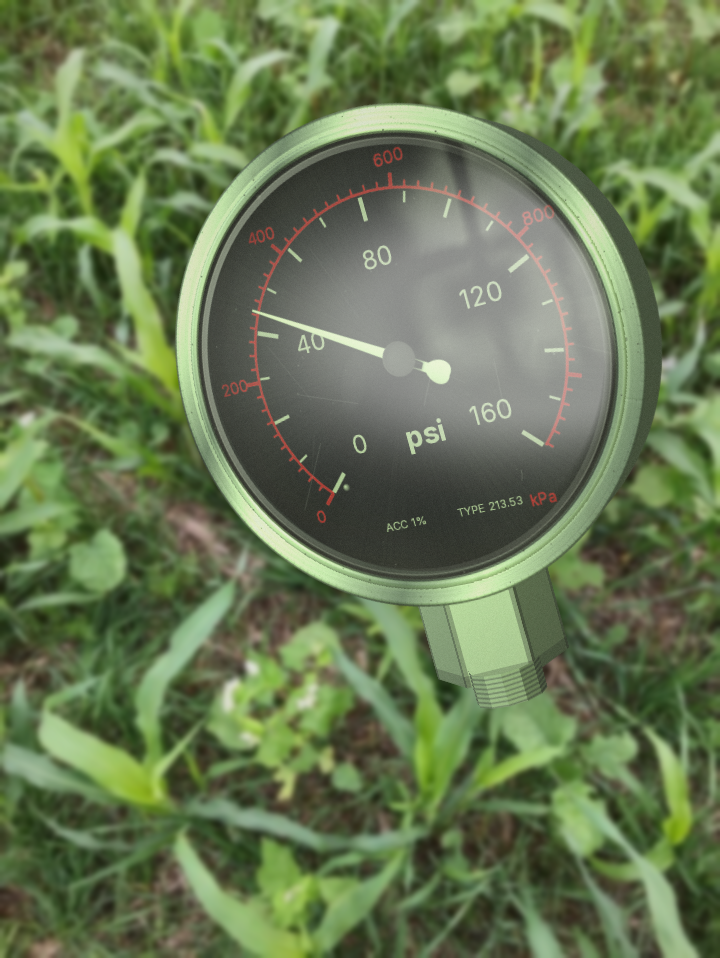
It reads {"value": 45, "unit": "psi"}
